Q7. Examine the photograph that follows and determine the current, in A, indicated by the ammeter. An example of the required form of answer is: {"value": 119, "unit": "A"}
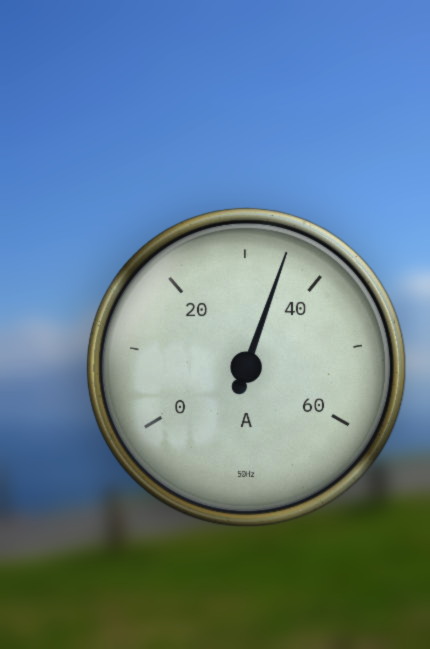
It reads {"value": 35, "unit": "A"}
